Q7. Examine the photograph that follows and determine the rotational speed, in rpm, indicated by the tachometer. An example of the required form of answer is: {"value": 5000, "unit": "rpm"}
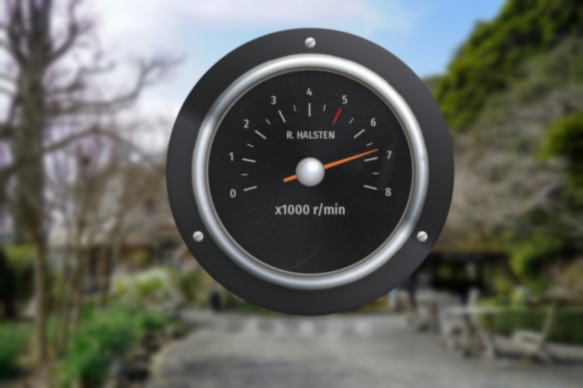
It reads {"value": 6750, "unit": "rpm"}
